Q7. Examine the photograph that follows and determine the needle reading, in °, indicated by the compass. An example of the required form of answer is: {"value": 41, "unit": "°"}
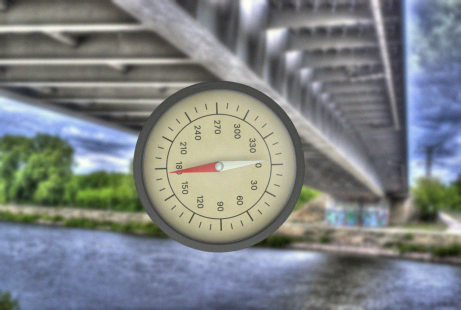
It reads {"value": 175, "unit": "°"}
